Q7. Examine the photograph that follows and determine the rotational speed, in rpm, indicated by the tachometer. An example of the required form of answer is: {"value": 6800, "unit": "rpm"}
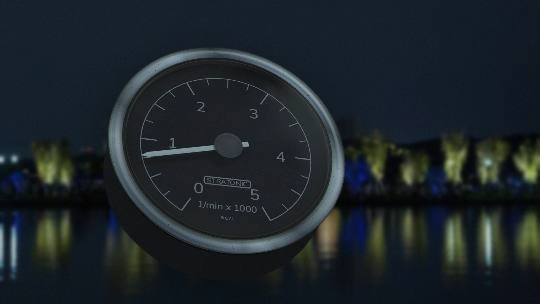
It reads {"value": 750, "unit": "rpm"}
